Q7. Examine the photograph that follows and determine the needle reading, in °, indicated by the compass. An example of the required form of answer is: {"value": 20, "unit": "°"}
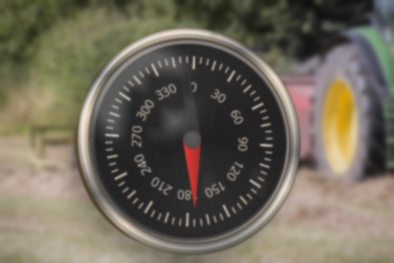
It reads {"value": 175, "unit": "°"}
